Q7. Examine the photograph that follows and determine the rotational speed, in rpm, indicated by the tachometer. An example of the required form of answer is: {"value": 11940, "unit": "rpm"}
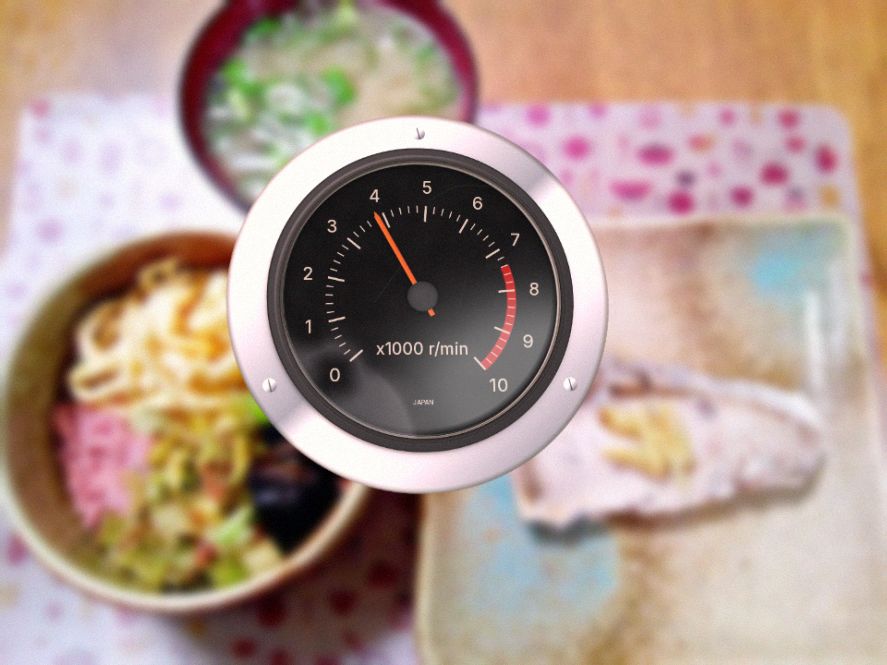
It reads {"value": 3800, "unit": "rpm"}
